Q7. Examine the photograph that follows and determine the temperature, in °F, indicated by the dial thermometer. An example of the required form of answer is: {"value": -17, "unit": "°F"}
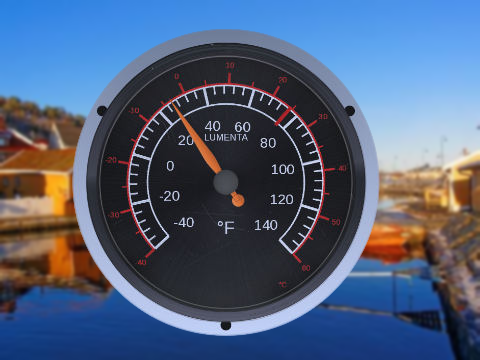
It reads {"value": 26, "unit": "°F"}
